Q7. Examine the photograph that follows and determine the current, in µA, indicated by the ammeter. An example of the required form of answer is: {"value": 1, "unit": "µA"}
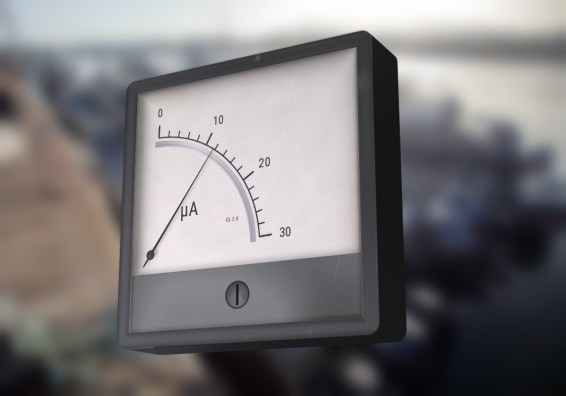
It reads {"value": 12, "unit": "µA"}
